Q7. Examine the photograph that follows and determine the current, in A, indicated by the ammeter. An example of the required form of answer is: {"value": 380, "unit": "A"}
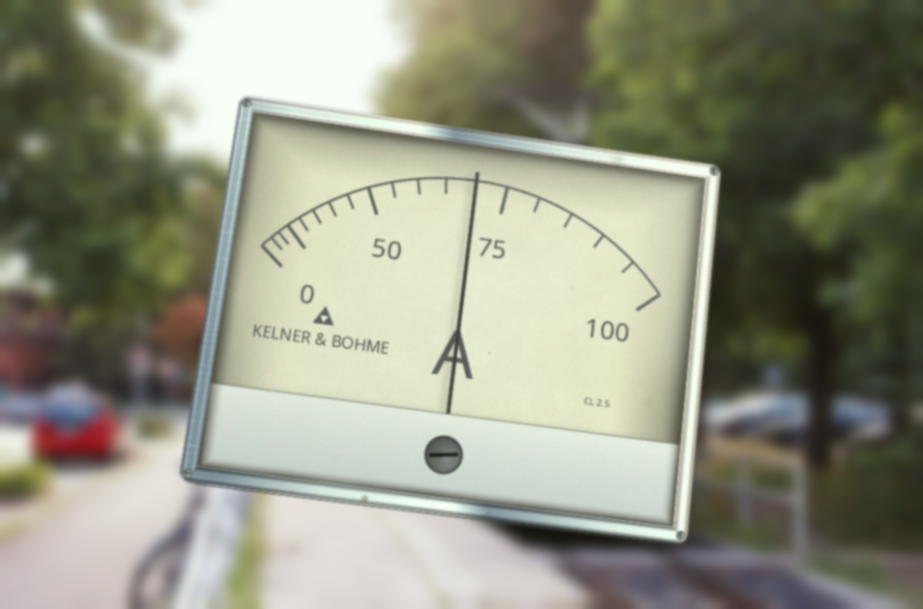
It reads {"value": 70, "unit": "A"}
